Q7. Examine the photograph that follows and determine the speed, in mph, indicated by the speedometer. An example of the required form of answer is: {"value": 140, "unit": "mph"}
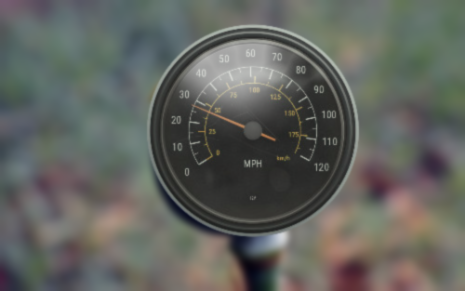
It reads {"value": 27.5, "unit": "mph"}
